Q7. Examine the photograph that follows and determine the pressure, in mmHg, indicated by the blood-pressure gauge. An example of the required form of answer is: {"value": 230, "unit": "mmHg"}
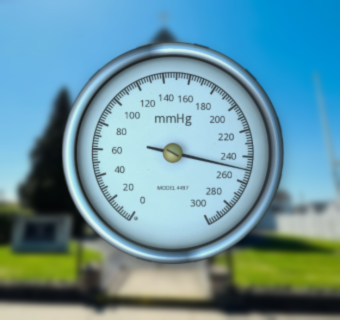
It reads {"value": 250, "unit": "mmHg"}
